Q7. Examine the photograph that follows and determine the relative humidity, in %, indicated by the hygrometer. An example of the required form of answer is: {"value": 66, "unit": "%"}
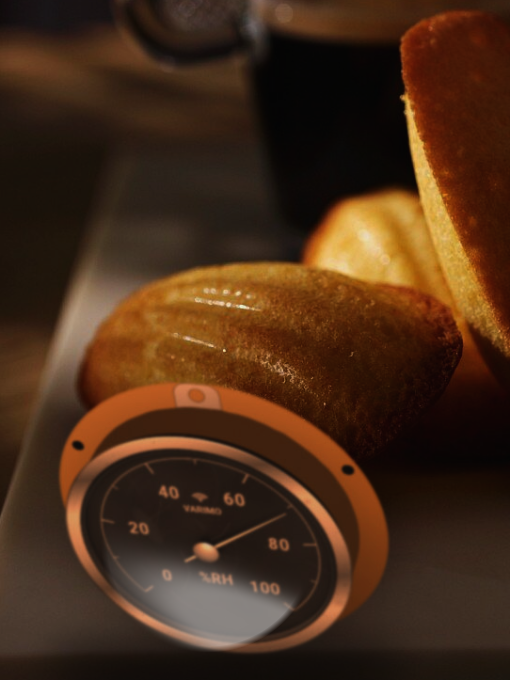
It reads {"value": 70, "unit": "%"}
